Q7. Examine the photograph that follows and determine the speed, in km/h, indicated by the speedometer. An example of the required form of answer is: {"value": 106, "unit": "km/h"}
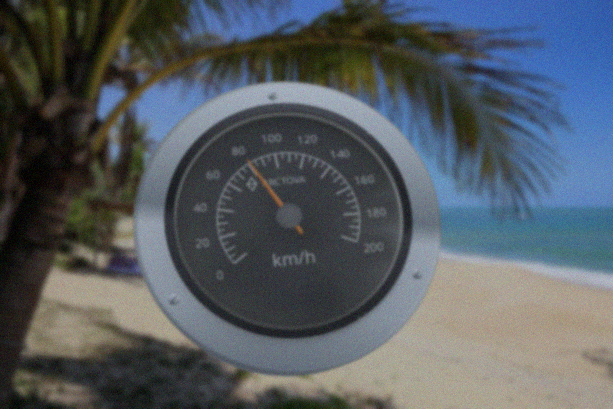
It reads {"value": 80, "unit": "km/h"}
